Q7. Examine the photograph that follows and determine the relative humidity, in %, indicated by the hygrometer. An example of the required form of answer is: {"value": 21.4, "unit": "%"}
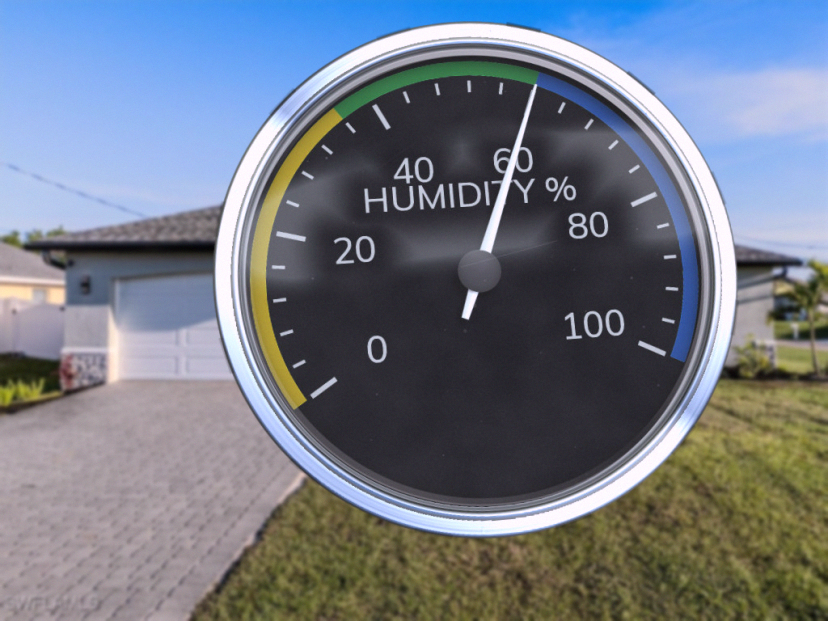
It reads {"value": 60, "unit": "%"}
